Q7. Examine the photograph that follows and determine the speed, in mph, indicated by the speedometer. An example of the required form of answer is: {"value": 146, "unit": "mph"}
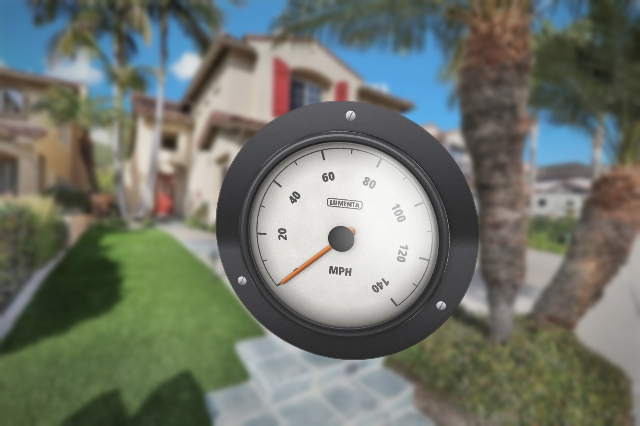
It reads {"value": 0, "unit": "mph"}
